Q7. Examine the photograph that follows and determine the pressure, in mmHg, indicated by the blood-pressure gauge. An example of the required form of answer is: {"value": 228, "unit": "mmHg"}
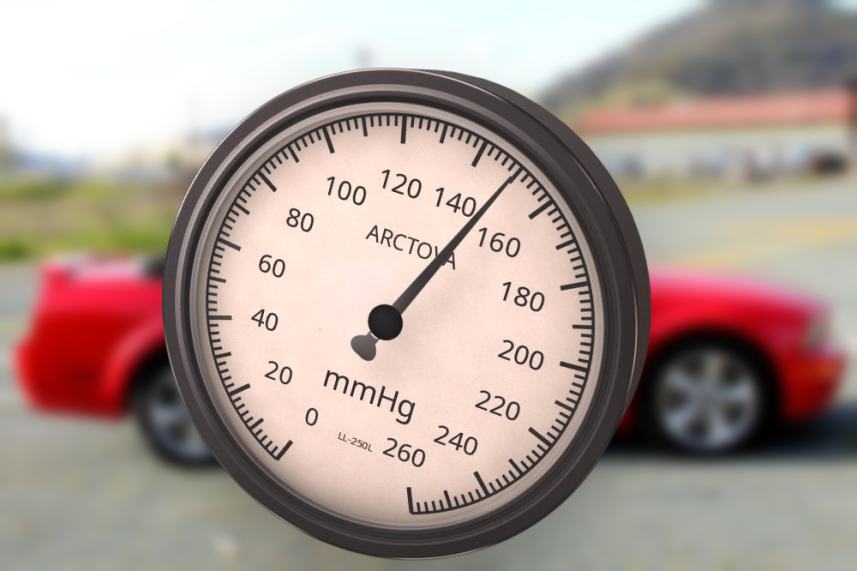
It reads {"value": 150, "unit": "mmHg"}
